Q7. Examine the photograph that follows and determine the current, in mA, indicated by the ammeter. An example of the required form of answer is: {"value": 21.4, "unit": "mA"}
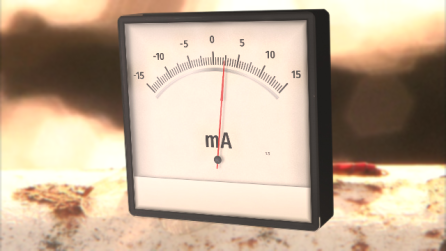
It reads {"value": 2.5, "unit": "mA"}
